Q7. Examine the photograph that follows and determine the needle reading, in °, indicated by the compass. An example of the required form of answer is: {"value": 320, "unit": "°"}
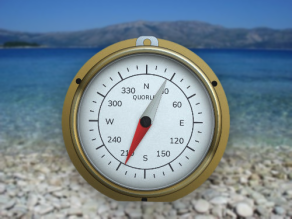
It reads {"value": 205, "unit": "°"}
